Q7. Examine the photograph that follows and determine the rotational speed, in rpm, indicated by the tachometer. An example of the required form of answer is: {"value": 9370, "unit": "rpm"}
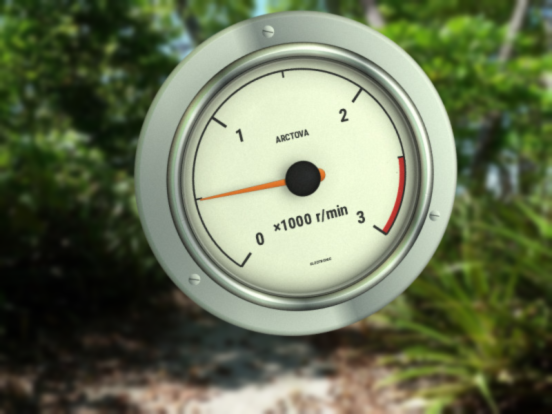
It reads {"value": 500, "unit": "rpm"}
